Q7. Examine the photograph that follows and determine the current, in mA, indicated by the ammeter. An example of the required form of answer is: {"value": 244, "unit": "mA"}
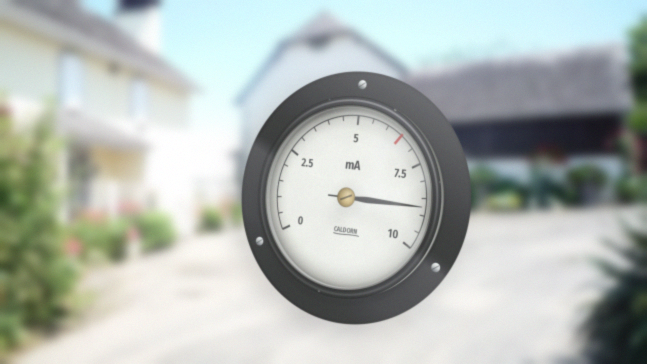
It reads {"value": 8.75, "unit": "mA"}
